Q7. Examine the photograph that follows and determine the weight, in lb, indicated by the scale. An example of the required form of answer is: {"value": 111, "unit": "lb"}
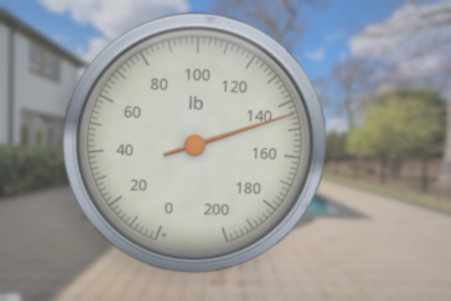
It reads {"value": 144, "unit": "lb"}
